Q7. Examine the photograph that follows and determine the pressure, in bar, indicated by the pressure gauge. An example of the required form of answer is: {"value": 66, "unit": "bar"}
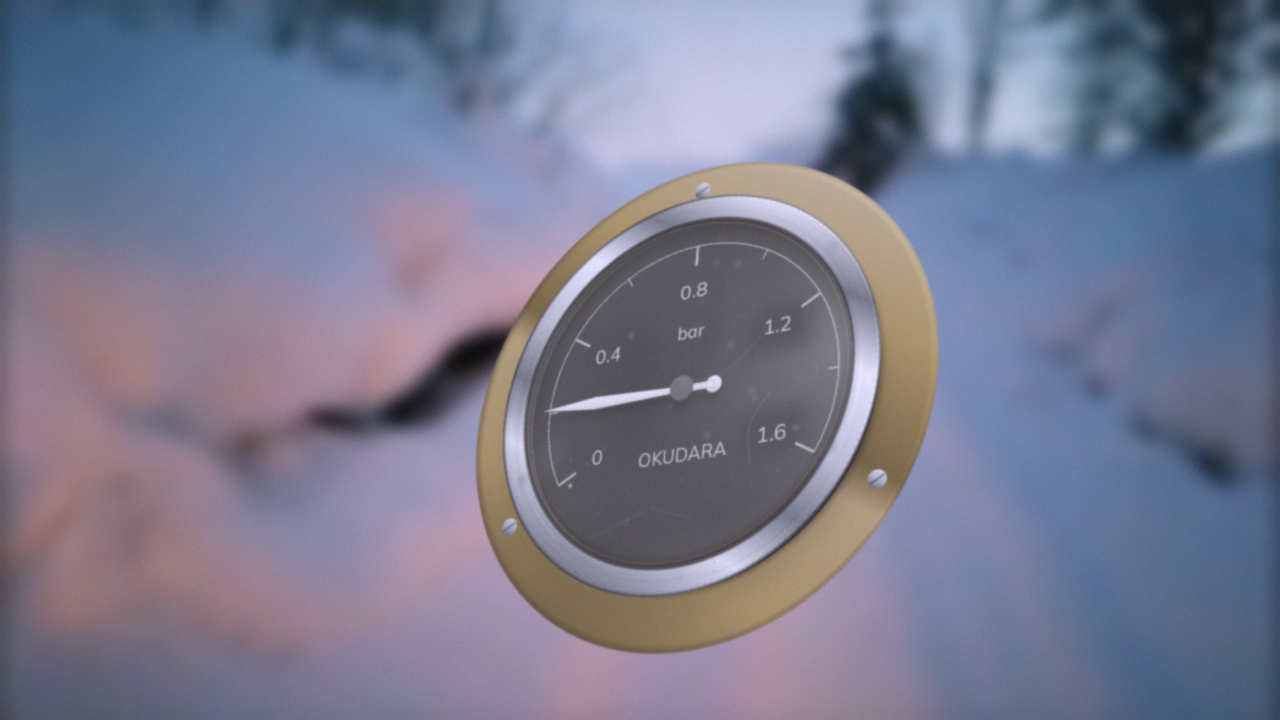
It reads {"value": 0.2, "unit": "bar"}
